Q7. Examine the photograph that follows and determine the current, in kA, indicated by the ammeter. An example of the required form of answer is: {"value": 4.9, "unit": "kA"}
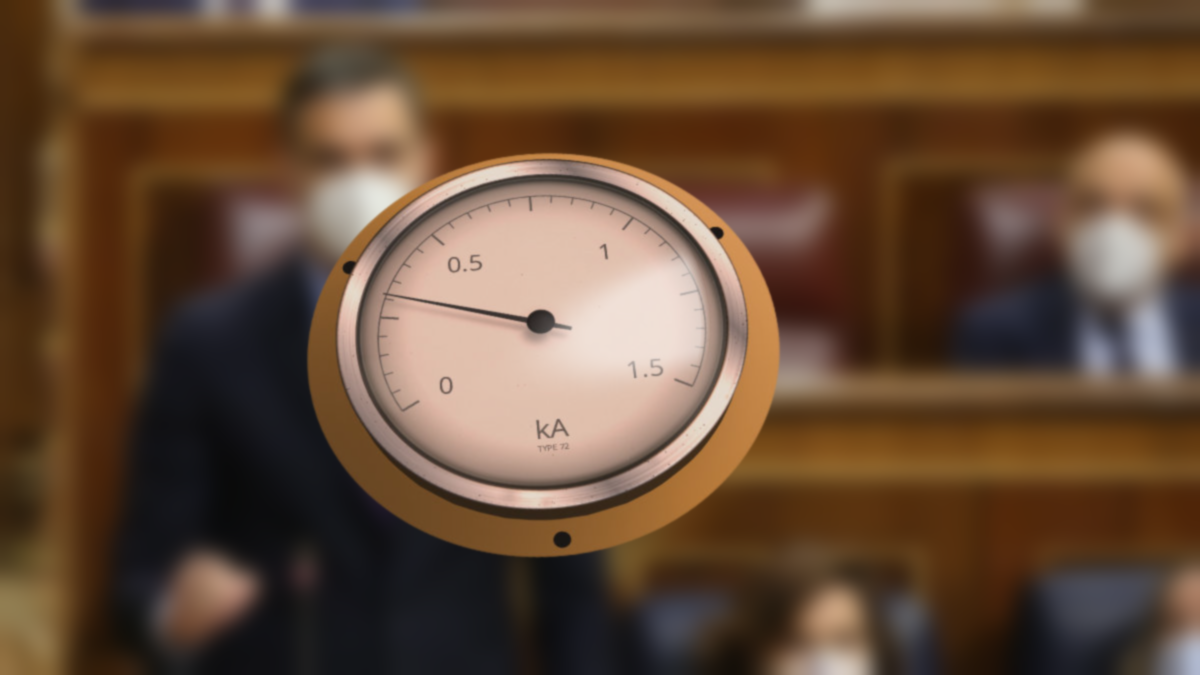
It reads {"value": 0.3, "unit": "kA"}
